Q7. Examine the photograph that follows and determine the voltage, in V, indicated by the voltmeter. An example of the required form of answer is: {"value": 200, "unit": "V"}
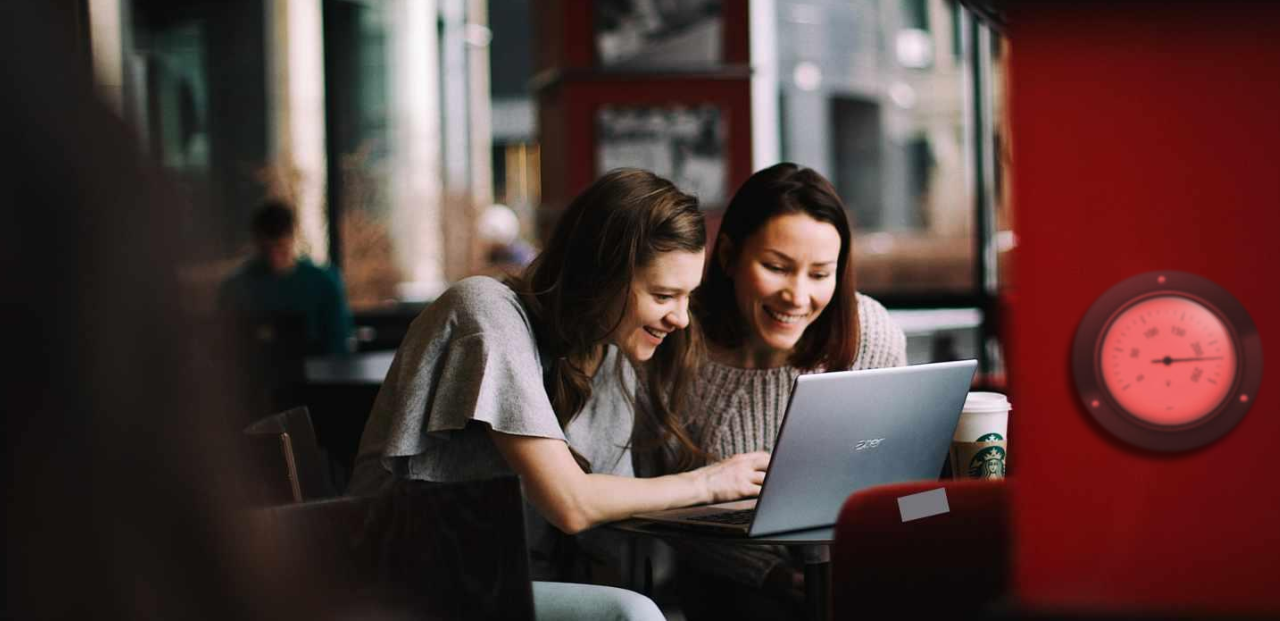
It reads {"value": 220, "unit": "V"}
